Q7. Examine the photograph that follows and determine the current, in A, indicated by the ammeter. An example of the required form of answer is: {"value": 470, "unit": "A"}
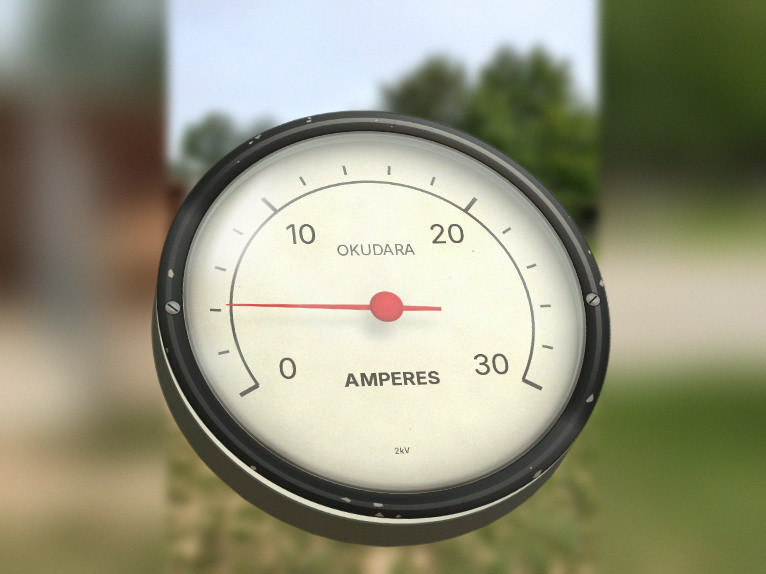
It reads {"value": 4, "unit": "A"}
